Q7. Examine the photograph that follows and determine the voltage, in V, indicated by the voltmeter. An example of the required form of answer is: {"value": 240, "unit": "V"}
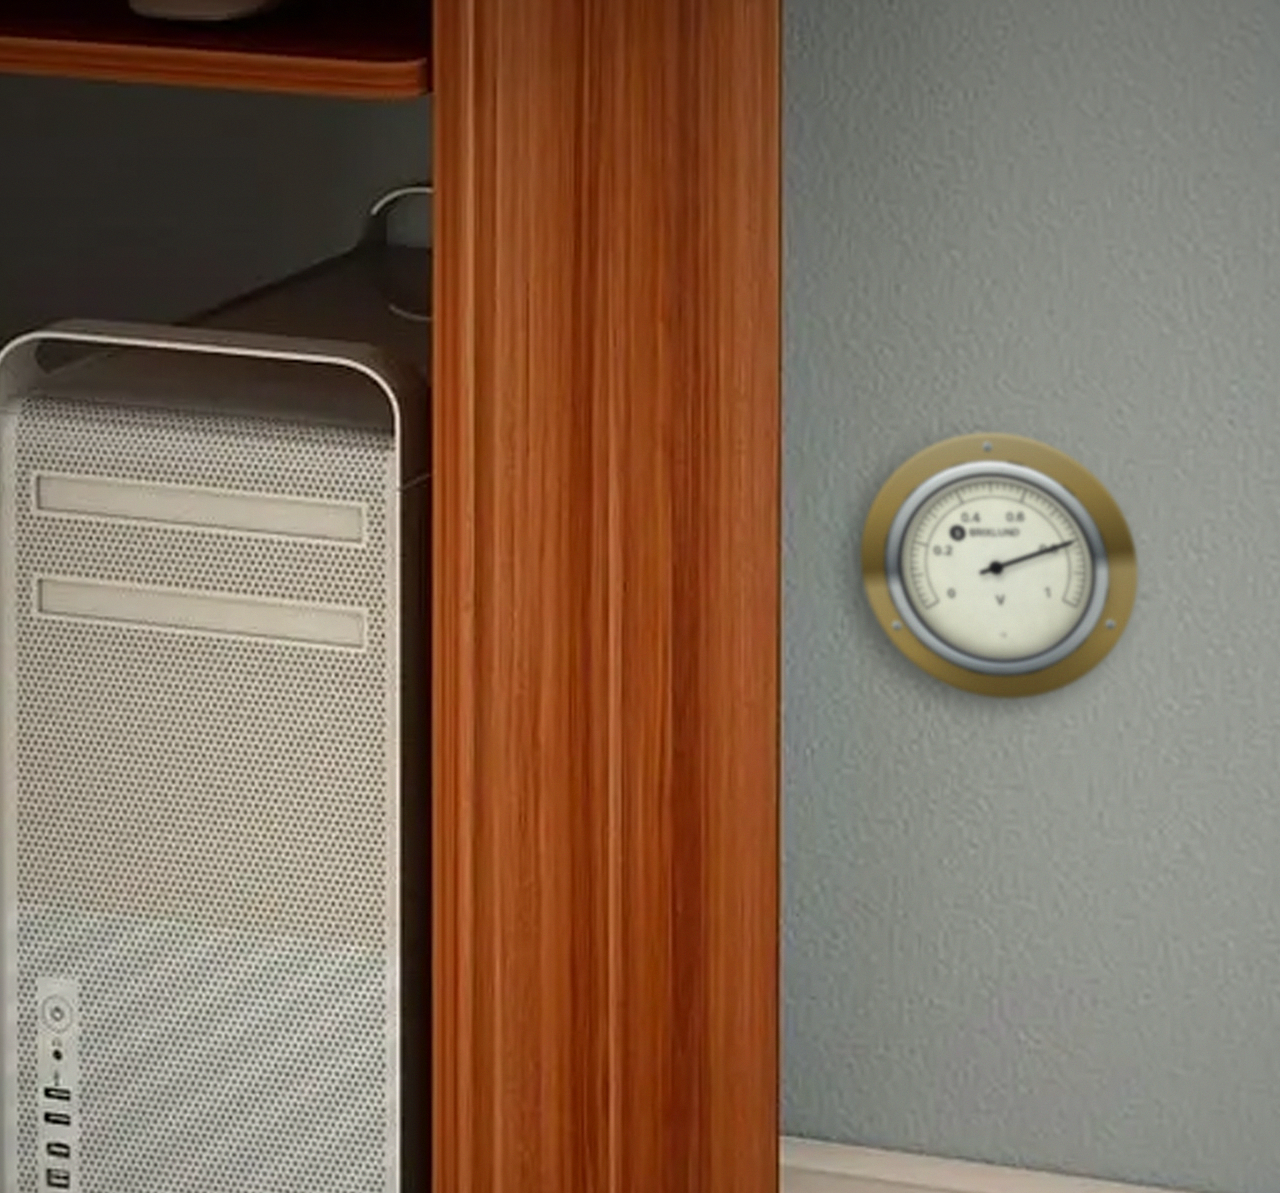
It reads {"value": 0.8, "unit": "V"}
